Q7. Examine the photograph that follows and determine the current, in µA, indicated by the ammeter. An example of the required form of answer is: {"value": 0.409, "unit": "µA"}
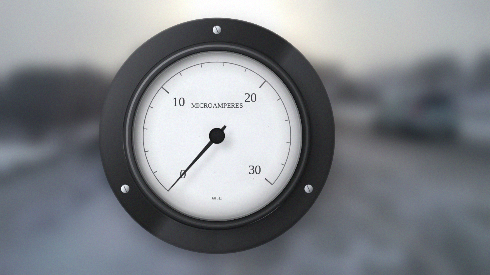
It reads {"value": 0, "unit": "µA"}
